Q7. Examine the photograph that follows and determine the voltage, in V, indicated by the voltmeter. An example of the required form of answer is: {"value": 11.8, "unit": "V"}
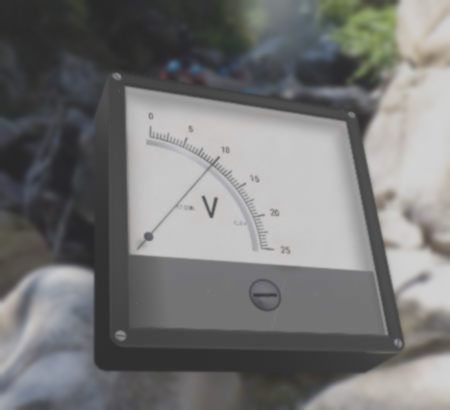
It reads {"value": 10, "unit": "V"}
